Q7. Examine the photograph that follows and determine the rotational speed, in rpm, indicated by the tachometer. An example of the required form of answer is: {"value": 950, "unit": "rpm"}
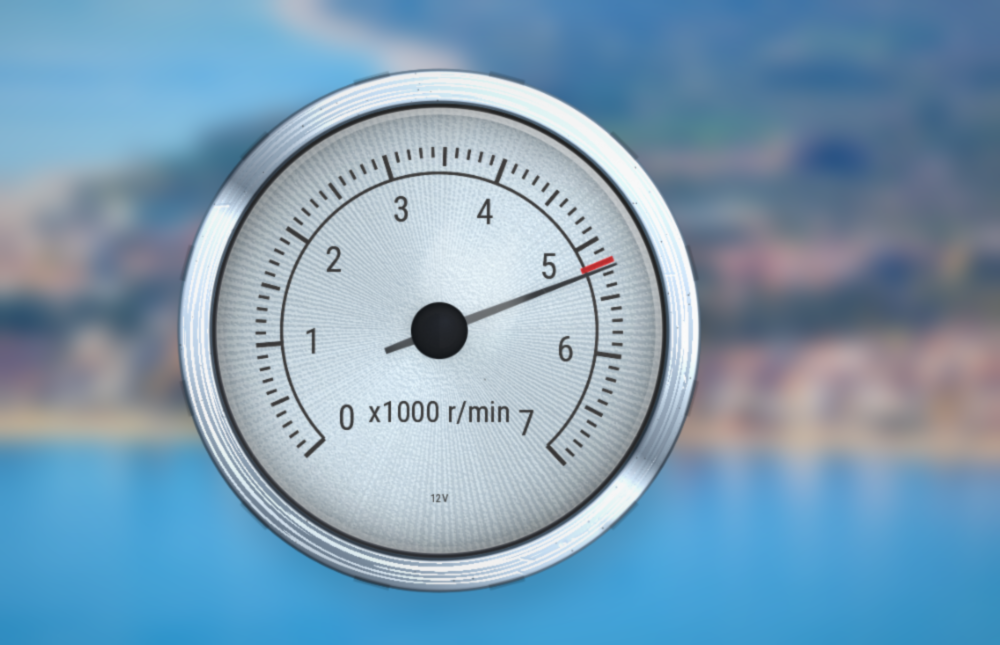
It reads {"value": 5250, "unit": "rpm"}
